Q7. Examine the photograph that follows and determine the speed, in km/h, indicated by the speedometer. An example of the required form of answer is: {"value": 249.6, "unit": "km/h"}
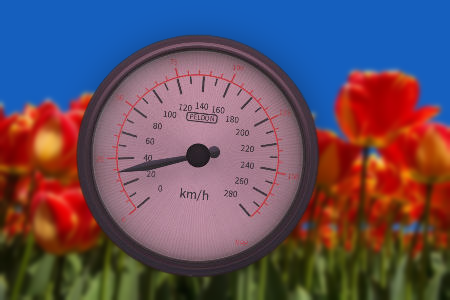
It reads {"value": 30, "unit": "km/h"}
